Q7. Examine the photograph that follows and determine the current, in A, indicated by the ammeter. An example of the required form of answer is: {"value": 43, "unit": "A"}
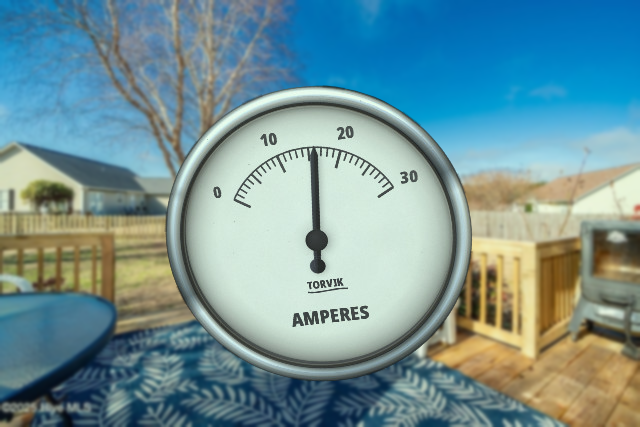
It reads {"value": 16, "unit": "A"}
